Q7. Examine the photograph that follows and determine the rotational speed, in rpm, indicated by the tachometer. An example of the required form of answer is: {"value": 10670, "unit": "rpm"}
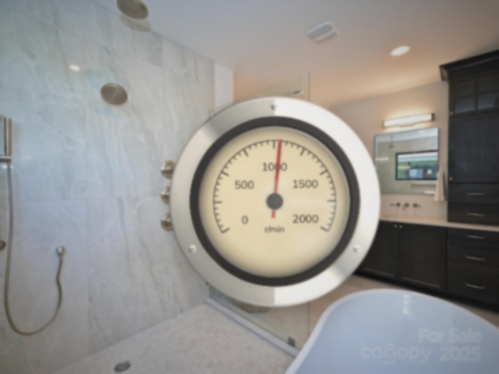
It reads {"value": 1050, "unit": "rpm"}
